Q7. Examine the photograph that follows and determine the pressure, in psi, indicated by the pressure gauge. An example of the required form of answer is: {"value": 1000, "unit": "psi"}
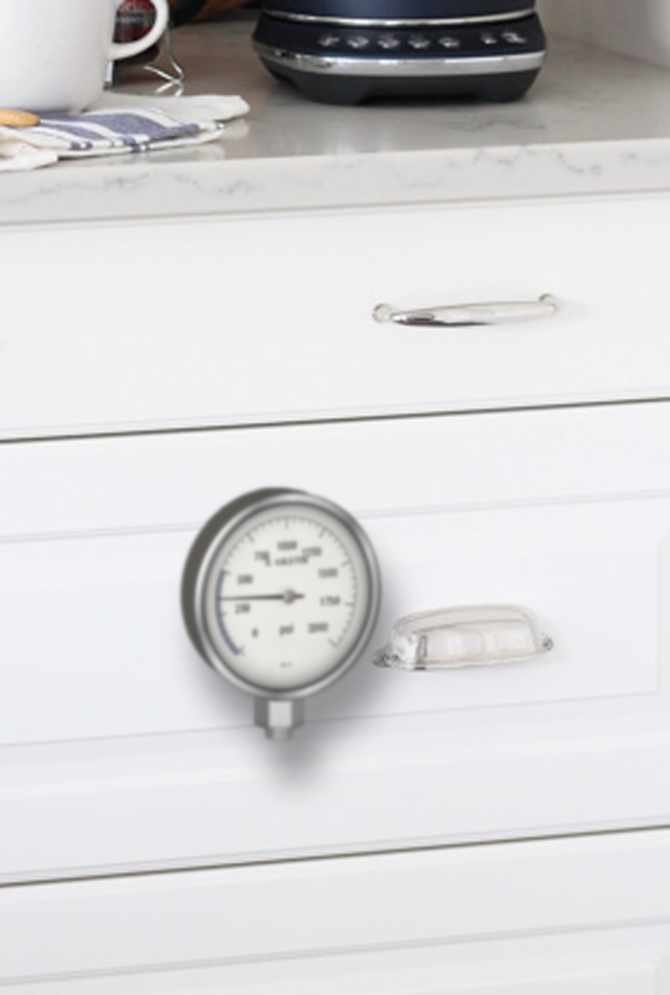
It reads {"value": 350, "unit": "psi"}
